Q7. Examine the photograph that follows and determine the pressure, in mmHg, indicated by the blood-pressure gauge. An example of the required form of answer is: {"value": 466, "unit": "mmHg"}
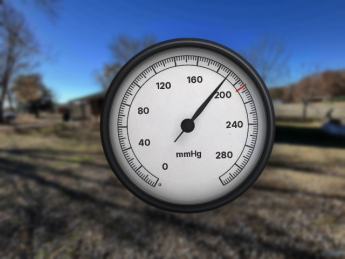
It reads {"value": 190, "unit": "mmHg"}
